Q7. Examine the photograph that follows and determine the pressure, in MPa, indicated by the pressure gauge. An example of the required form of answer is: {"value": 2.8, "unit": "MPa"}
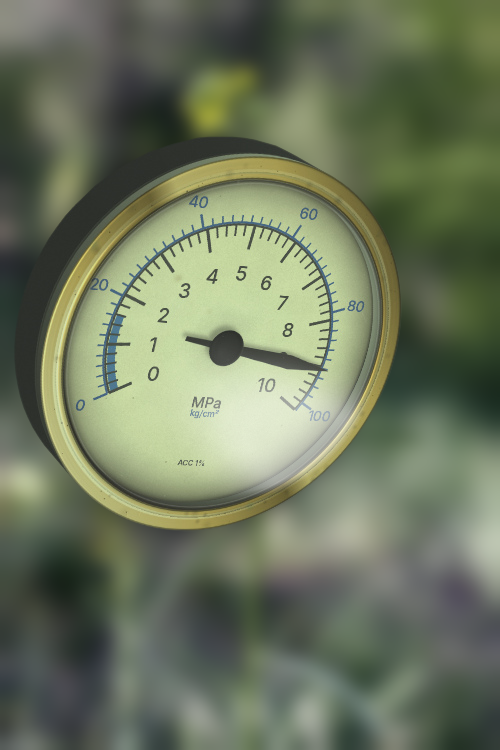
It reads {"value": 9, "unit": "MPa"}
